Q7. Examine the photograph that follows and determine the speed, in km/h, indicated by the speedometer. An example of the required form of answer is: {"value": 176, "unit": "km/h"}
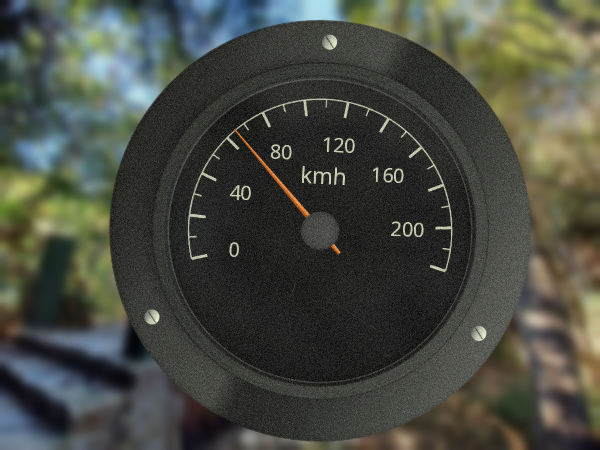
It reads {"value": 65, "unit": "km/h"}
